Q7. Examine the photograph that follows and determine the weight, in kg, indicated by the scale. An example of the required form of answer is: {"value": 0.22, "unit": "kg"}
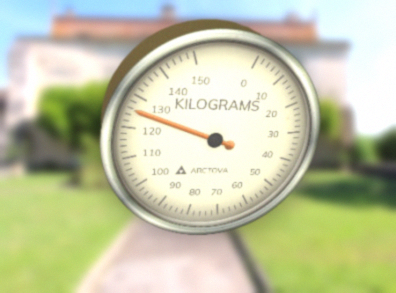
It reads {"value": 126, "unit": "kg"}
